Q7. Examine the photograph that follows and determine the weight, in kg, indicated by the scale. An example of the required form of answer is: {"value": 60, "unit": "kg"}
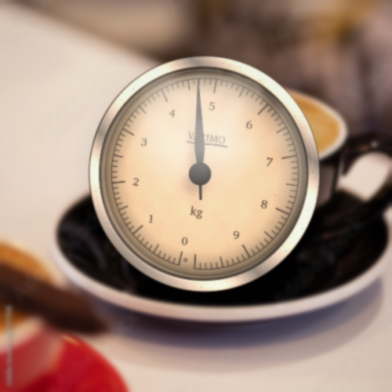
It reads {"value": 4.7, "unit": "kg"}
